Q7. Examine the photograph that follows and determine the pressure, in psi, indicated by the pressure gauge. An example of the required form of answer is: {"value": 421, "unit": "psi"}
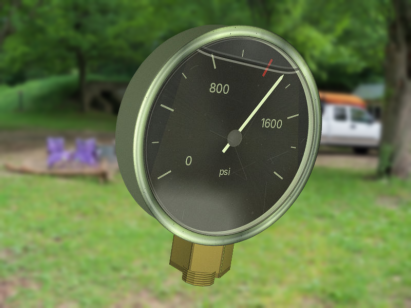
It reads {"value": 1300, "unit": "psi"}
